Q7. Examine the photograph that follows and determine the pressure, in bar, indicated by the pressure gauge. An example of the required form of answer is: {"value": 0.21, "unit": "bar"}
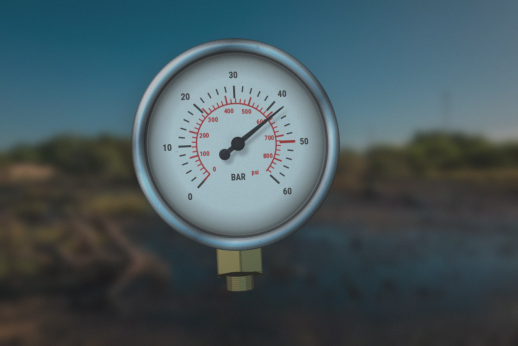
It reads {"value": 42, "unit": "bar"}
